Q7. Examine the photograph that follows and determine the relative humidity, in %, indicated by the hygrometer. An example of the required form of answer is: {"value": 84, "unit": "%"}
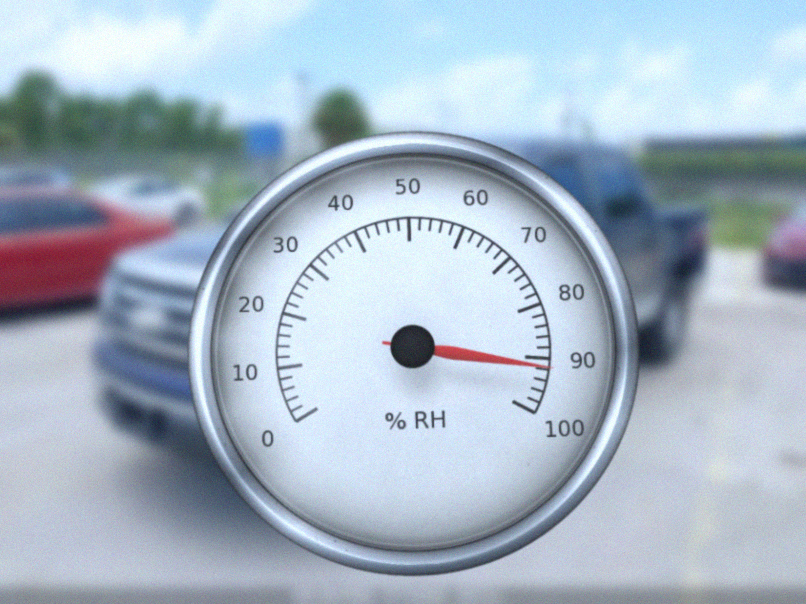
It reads {"value": 92, "unit": "%"}
